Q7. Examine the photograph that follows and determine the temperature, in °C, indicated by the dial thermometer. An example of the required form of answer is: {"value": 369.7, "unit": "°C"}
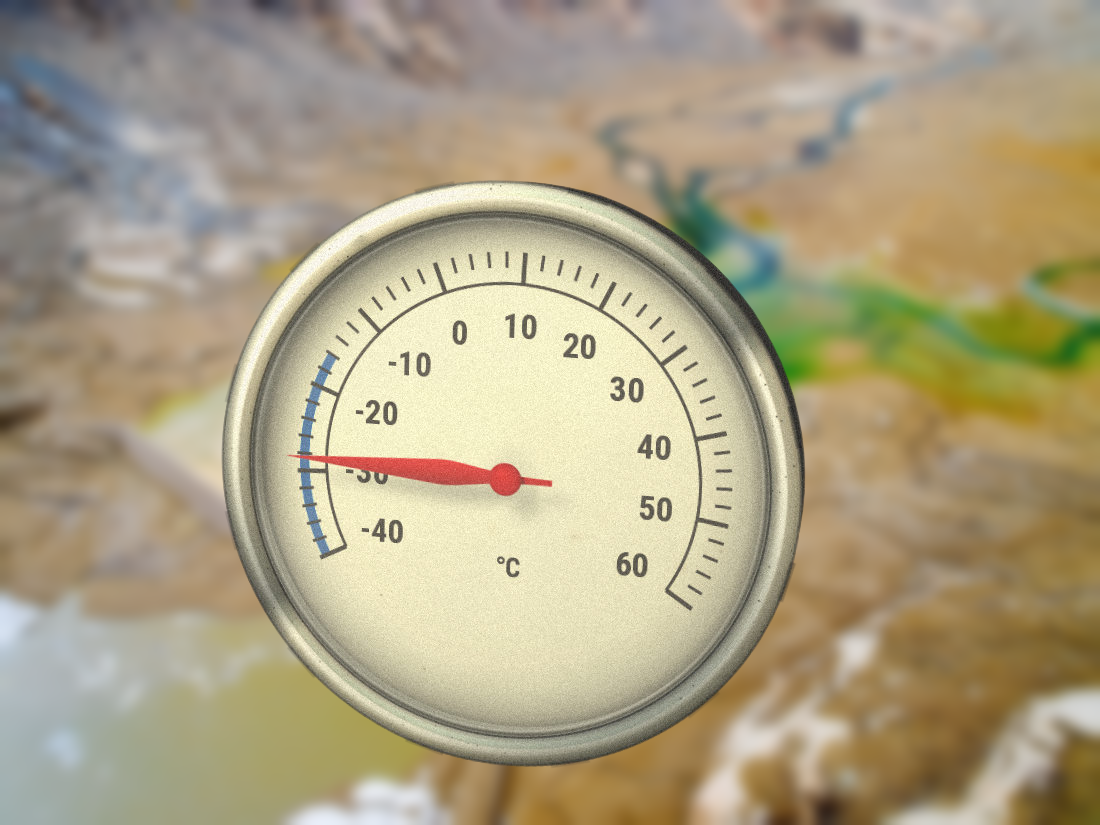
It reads {"value": -28, "unit": "°C"}
